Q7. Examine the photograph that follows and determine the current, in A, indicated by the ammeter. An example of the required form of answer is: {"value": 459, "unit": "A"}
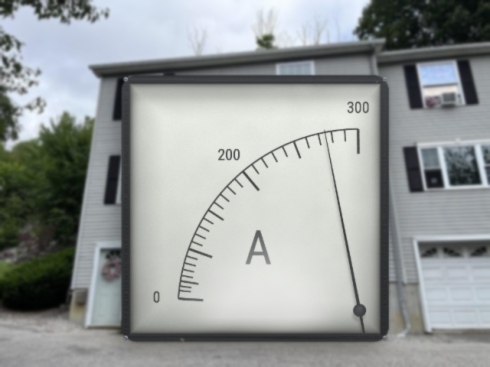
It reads {"value": 275, "unit": "A"}
